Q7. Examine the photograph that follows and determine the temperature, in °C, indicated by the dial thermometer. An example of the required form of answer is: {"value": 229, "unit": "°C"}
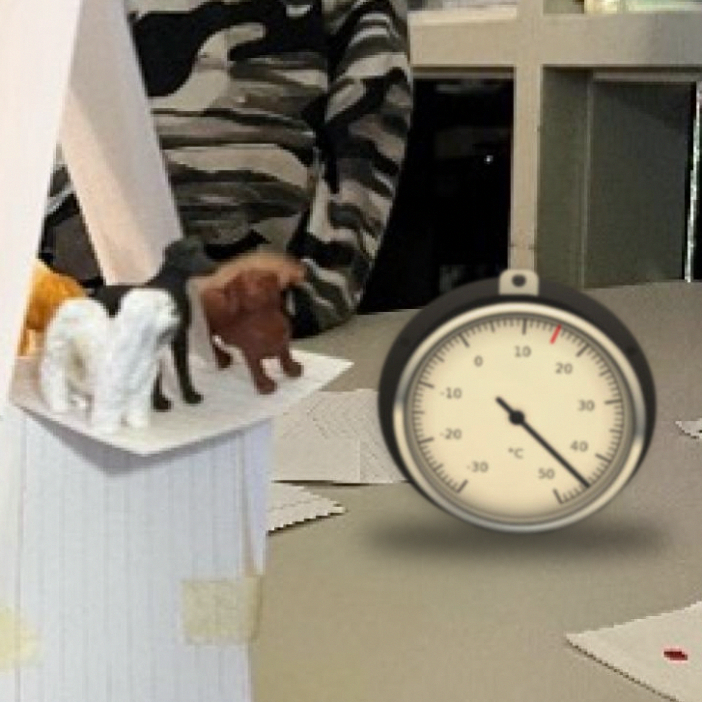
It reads {"value": 45, "unit": "°C"}
